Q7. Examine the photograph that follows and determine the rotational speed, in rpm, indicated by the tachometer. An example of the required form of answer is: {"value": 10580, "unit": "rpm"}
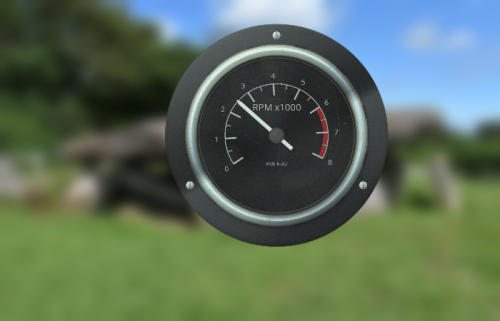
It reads {"value": 2500, "unit": "rpm"}
